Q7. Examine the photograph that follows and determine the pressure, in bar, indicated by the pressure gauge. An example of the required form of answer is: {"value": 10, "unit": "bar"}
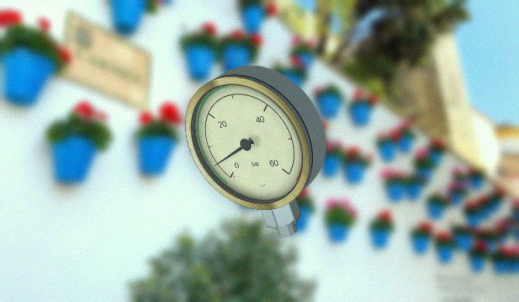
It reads {"value": 5, "unit": "bar"}
